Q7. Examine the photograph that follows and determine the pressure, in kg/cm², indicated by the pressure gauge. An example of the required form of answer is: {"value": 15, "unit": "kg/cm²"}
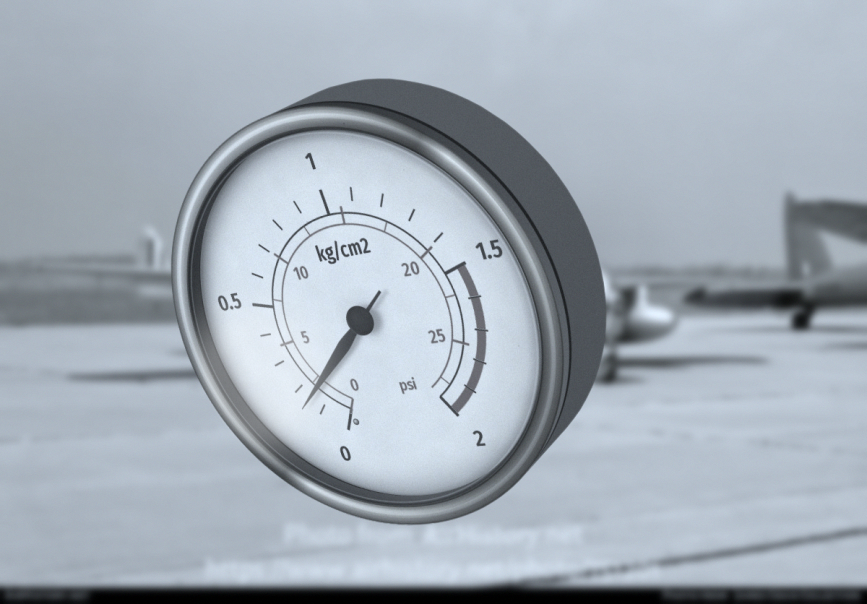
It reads {"value": 0.15, "unit": "kg/cm²"}
